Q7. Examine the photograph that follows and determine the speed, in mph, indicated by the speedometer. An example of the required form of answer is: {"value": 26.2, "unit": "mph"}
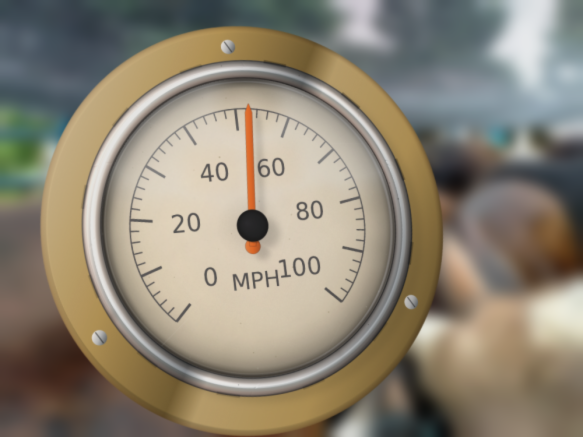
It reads {"value": 52, "unit": "mph"}
